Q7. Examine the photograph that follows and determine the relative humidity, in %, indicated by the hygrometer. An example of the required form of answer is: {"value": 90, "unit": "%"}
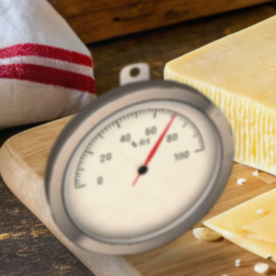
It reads {"value": 70, "unit": "%"}
